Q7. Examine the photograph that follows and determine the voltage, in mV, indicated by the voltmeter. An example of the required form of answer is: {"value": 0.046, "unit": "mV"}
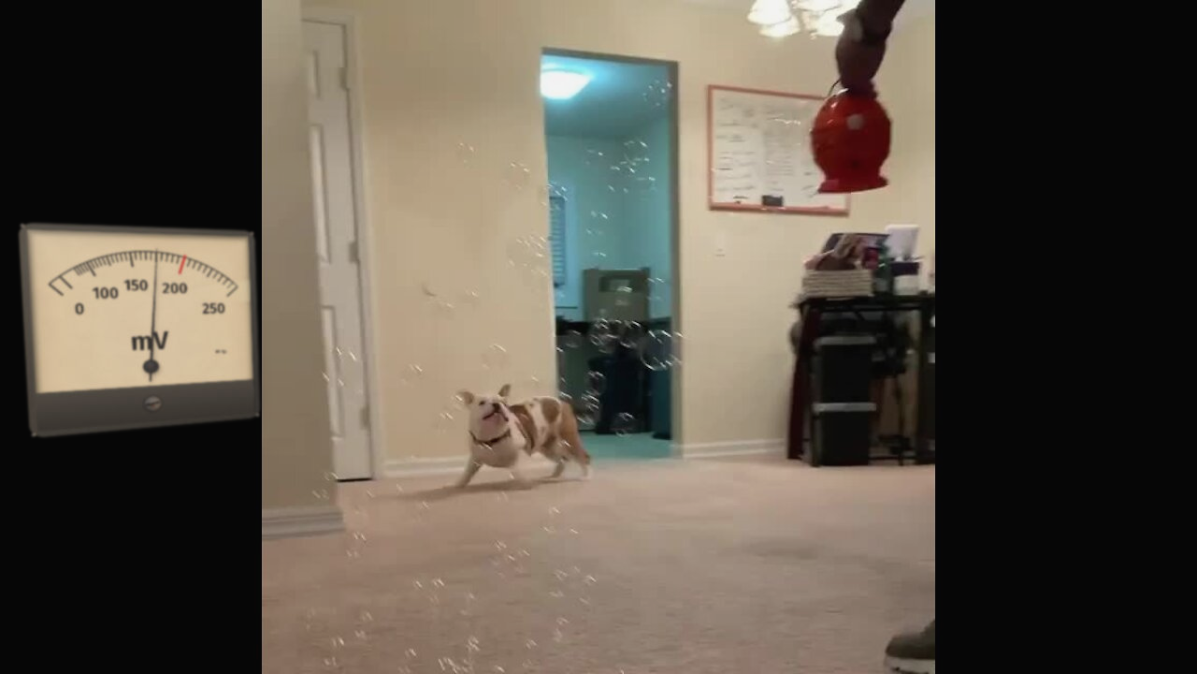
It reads {"value": 175, "unit": "mV"}
